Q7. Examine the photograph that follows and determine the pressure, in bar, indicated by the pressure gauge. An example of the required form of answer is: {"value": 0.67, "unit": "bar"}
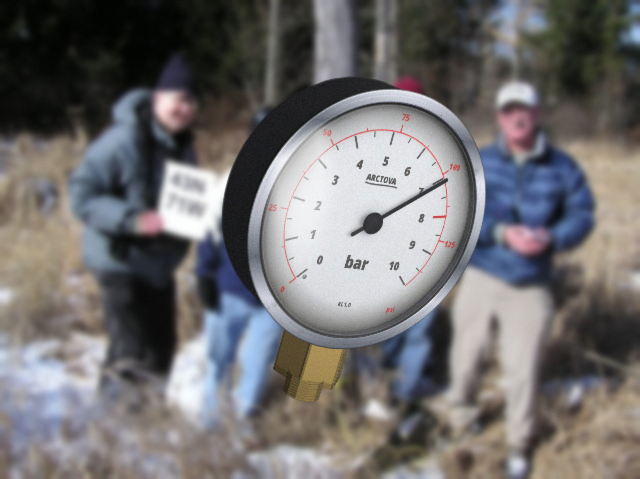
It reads {"value": 7, "unit": "bar"}
